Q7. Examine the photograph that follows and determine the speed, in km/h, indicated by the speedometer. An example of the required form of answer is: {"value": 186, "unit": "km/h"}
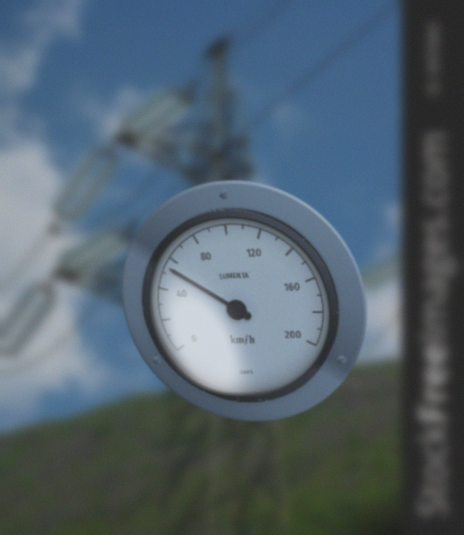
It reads {"value": 55, "unit": "km/h"}
